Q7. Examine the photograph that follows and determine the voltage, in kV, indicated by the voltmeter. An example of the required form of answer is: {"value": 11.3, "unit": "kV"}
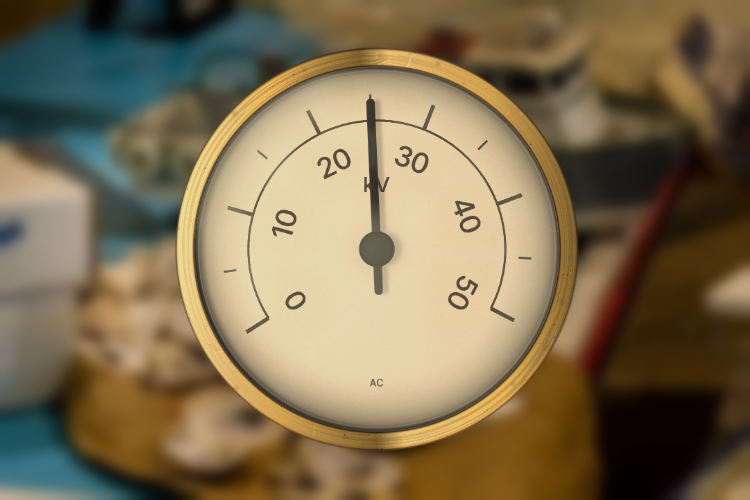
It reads {"value": 25, "unit": "kV"}
